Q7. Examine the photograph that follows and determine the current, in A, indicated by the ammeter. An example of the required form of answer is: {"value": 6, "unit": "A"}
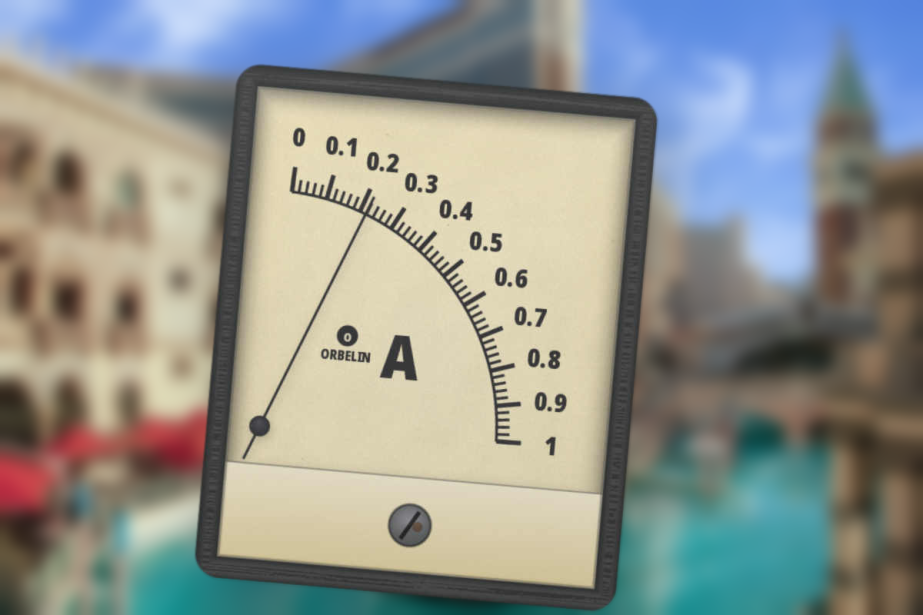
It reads {"value": 0.22, "unit": "A"}
